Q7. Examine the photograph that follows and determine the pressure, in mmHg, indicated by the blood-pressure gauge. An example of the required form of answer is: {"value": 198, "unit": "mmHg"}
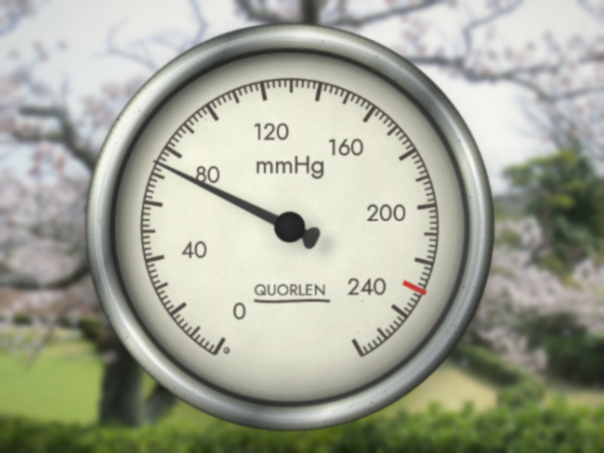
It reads {"value": 74, "unit": "mmHg"}
